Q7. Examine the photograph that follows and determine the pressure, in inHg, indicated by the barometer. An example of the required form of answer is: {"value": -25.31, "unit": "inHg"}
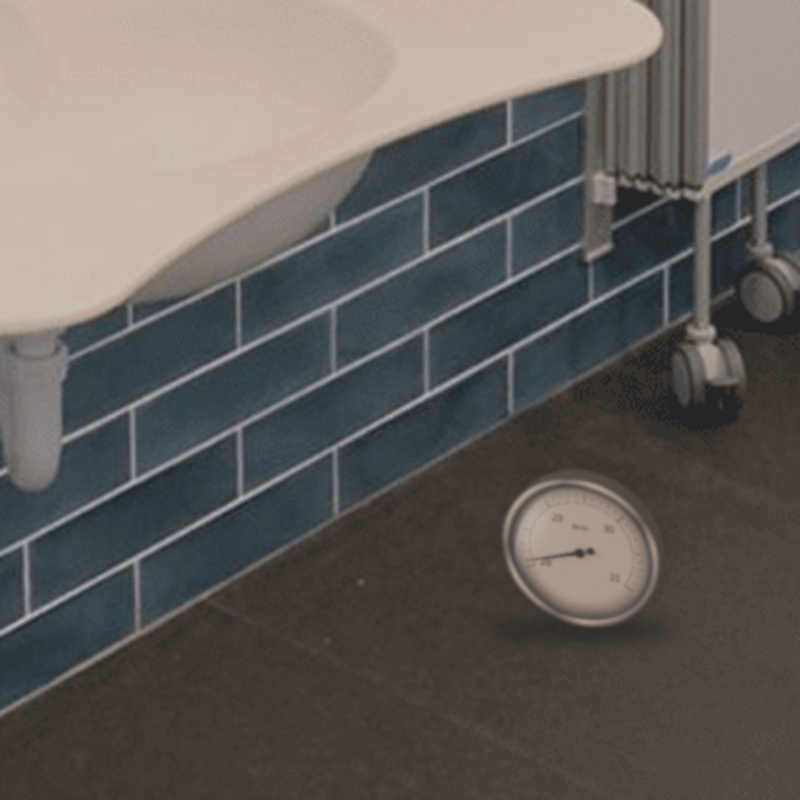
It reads {"value": 28.1, "unit": "inHg"}
